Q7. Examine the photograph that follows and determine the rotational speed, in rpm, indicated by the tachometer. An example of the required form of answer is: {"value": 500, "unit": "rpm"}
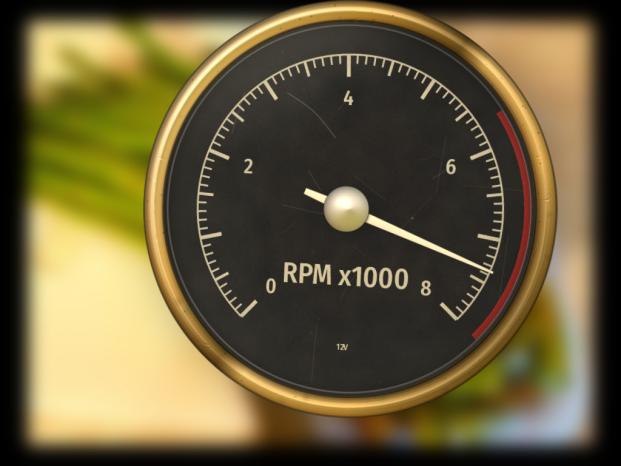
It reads {"value": 7350, "unit": "rpm"}
